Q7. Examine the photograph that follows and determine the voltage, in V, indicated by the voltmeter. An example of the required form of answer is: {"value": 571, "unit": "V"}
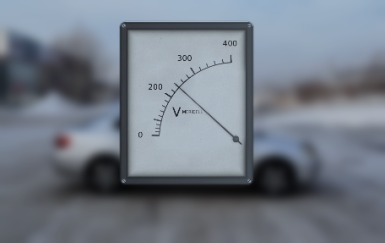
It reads {"value": 240, "unit": "V"}
